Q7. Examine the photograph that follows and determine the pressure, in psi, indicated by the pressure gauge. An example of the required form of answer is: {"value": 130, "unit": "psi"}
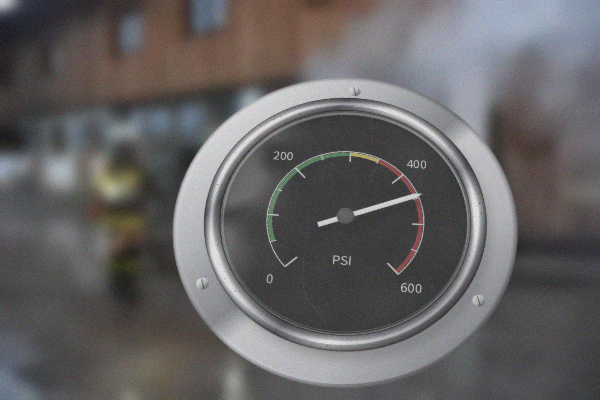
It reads {"value": 450, "unit": "psi"}
